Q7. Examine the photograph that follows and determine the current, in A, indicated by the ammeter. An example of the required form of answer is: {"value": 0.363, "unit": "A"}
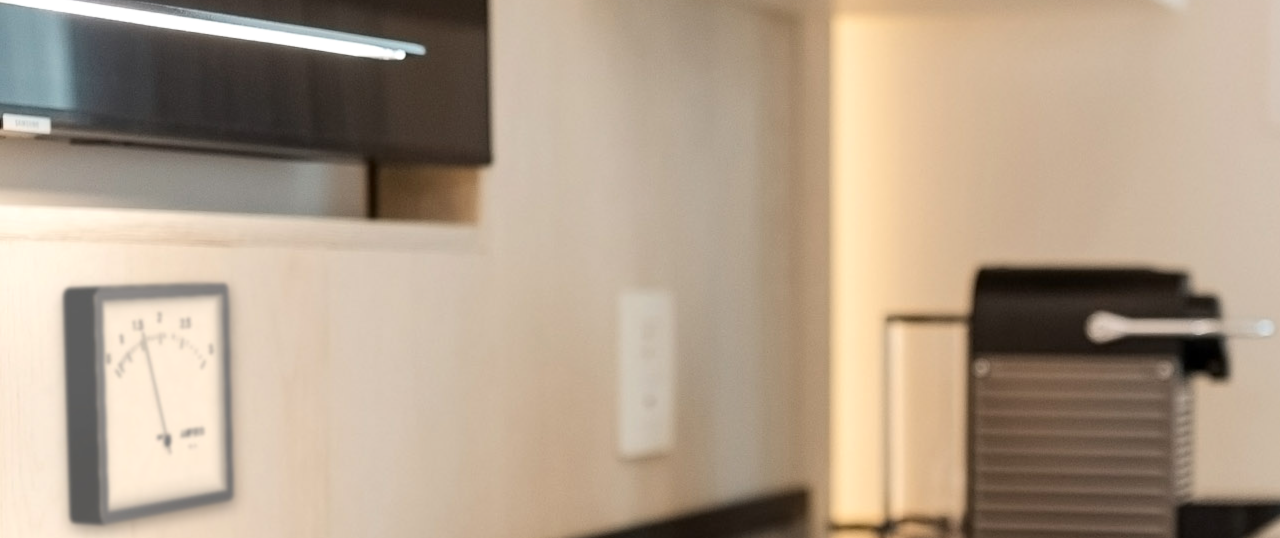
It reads {"value": 1.5, "unit": "A"}
